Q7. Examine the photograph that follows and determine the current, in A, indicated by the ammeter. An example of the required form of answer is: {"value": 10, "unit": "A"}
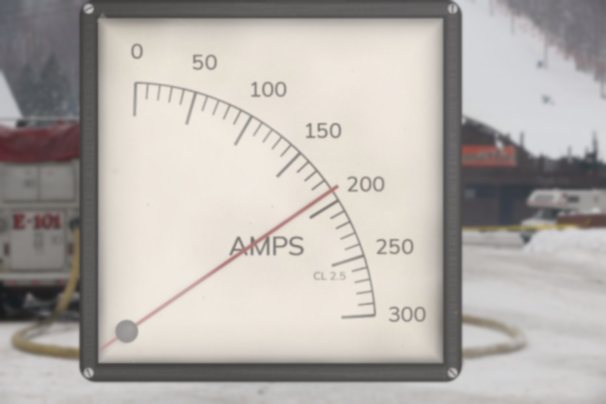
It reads {"value": 190, "unit": "A"}
